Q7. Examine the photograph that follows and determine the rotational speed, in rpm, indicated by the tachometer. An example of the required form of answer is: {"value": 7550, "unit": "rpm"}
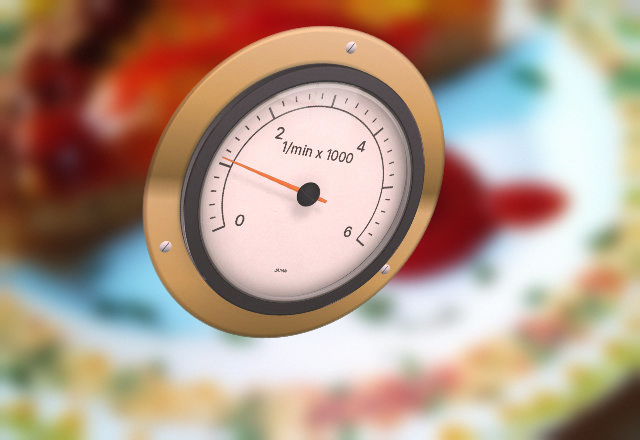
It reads {"value": 1100, "unit": "rpm"}
